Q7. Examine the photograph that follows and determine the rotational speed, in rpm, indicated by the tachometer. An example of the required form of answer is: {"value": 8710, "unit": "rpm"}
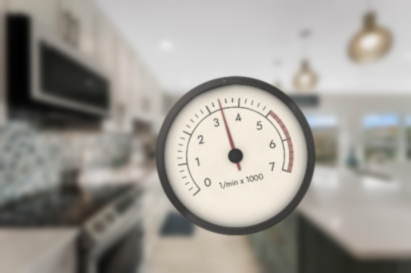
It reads {"value": 3400, "unit": "rpm"}
